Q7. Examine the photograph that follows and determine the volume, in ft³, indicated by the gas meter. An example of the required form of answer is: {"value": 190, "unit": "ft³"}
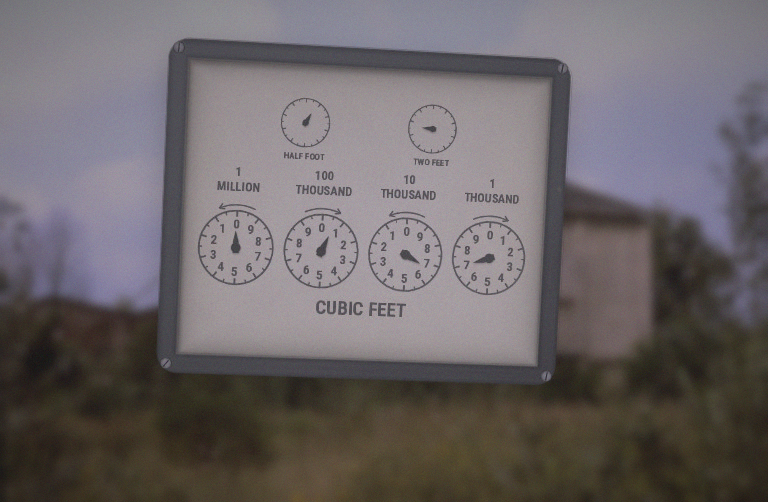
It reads {"value": 6700, "unit": "ft³"}
